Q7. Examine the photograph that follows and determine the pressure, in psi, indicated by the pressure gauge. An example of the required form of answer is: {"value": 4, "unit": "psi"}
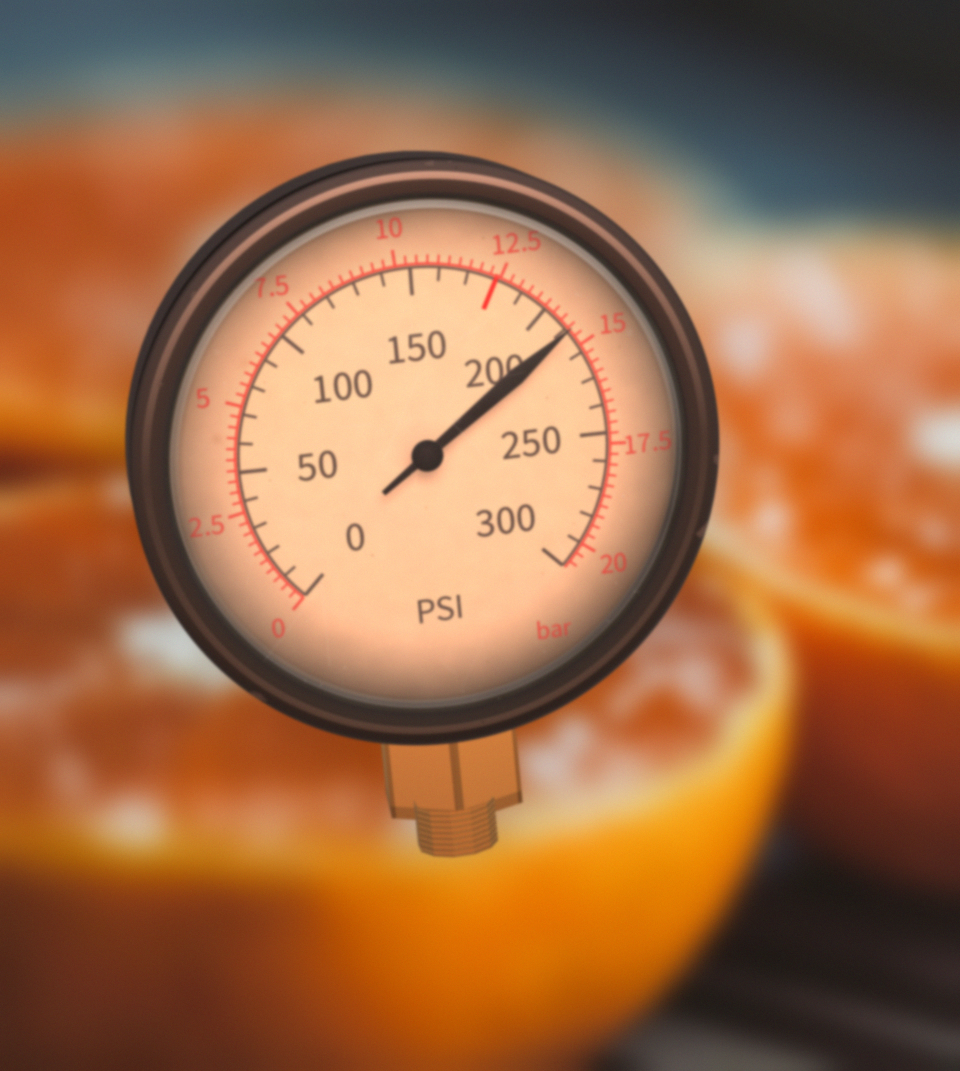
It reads {"value": 210, "unit": "psi"}
